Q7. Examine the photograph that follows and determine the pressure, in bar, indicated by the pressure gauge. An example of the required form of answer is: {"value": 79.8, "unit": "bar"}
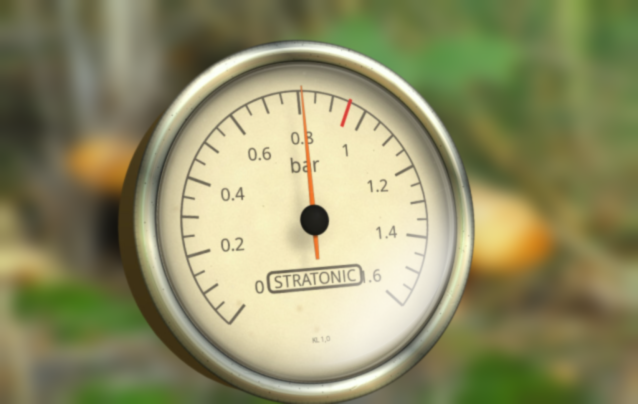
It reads {"value": 0.8, "unit": "bar"}
